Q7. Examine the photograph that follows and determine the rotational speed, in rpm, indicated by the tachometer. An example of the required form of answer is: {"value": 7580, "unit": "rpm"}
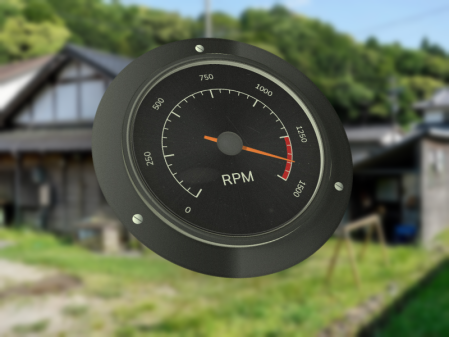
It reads {"value": 1400, "unit": "rpm"}
